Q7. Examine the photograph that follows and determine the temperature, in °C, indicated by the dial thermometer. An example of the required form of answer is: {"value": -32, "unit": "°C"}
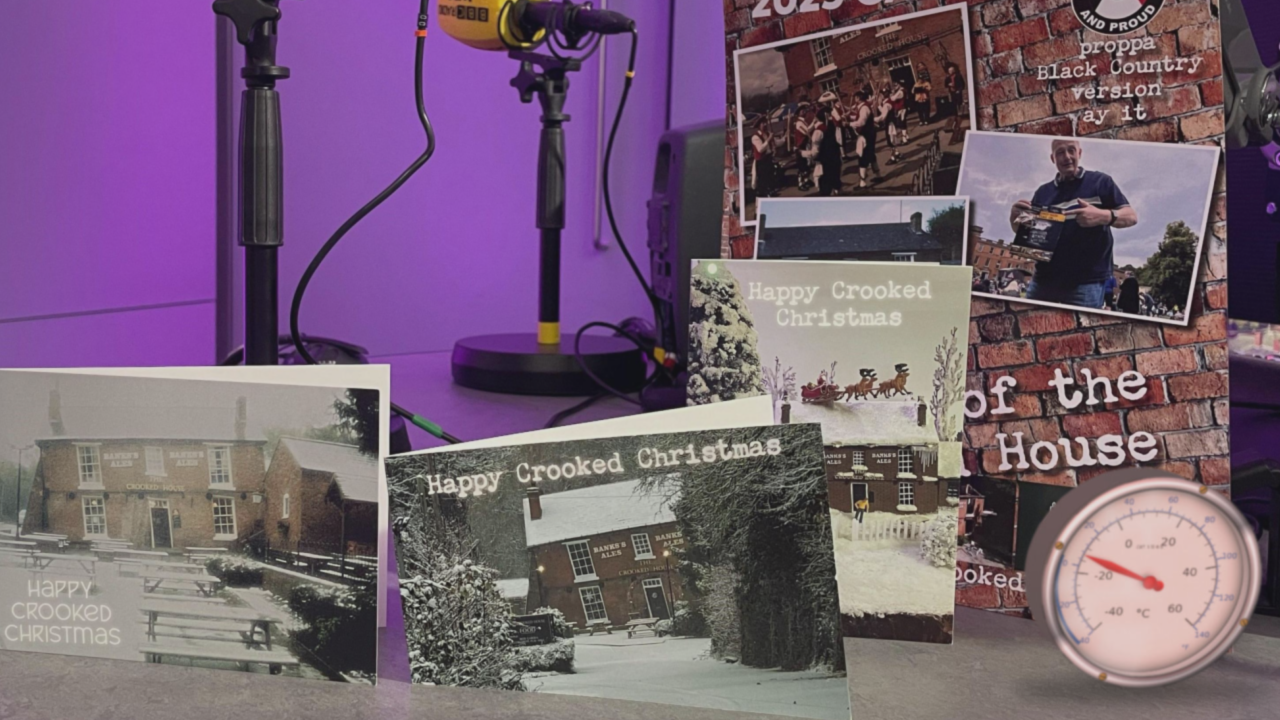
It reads {"value": -14, "unit": "°C"}
